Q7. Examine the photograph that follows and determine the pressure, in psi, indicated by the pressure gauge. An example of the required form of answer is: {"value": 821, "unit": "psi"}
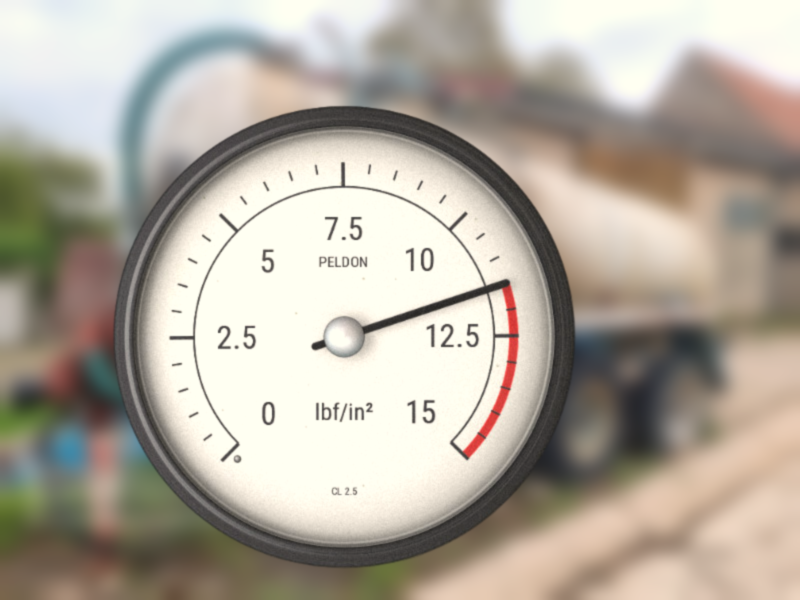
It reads {"value": 11.5, "unit": "psi"}
